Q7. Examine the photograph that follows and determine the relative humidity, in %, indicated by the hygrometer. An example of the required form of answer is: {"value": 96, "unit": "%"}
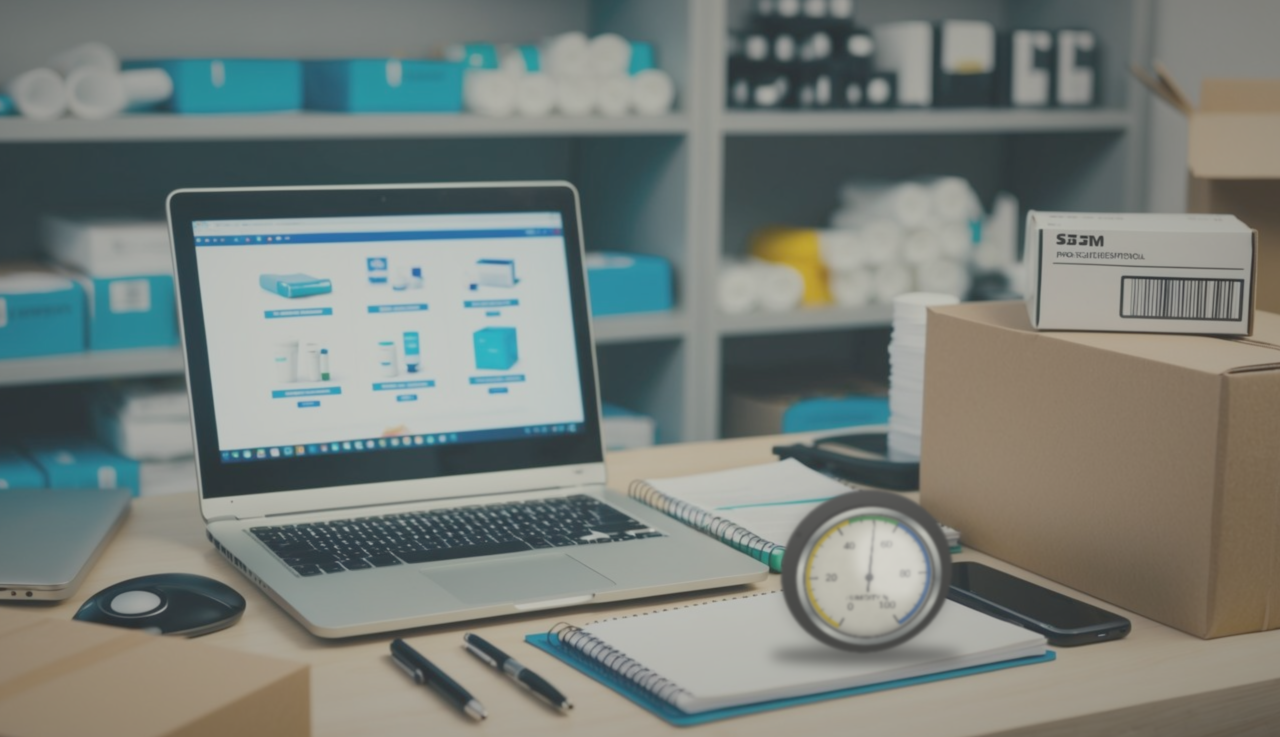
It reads {"value": 52, "unit": "%"}
